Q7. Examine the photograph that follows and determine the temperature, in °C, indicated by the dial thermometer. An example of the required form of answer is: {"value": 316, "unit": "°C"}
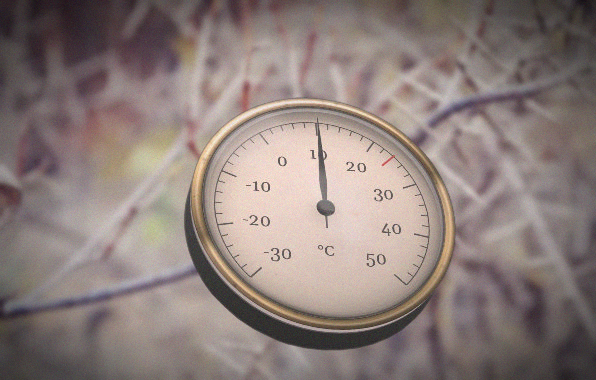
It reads {"value": 10, "unit": "°C"}
